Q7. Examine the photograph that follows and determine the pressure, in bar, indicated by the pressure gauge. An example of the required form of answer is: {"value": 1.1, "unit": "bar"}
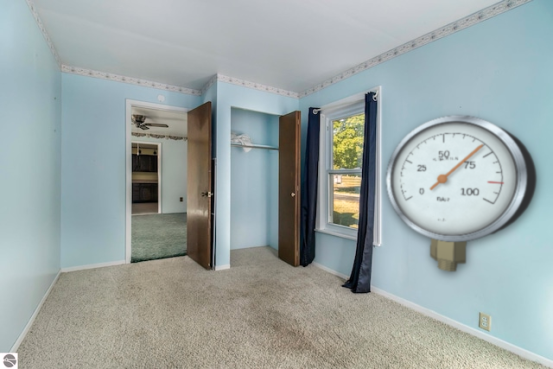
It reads {"value": 70, "unit": "bar"}
